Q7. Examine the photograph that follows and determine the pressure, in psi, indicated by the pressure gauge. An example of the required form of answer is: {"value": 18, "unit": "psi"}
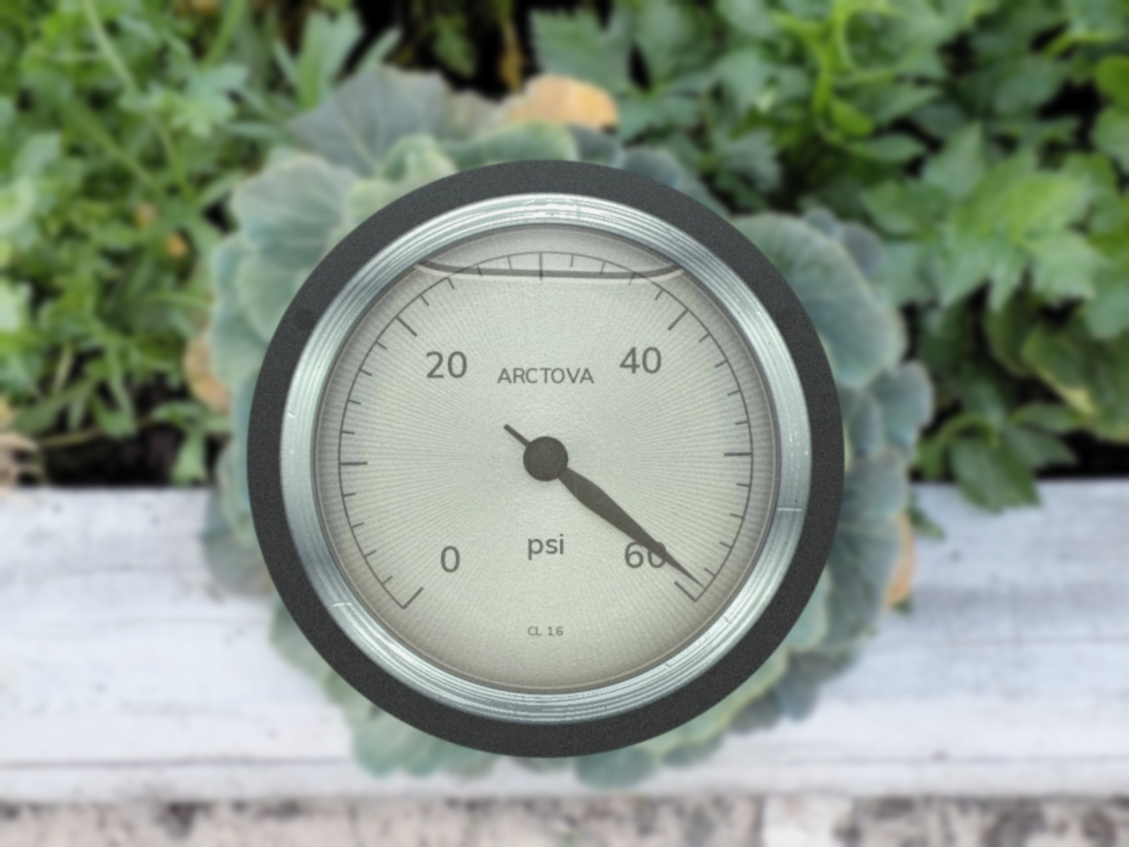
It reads {"value": 59, "unit": "psi"}
